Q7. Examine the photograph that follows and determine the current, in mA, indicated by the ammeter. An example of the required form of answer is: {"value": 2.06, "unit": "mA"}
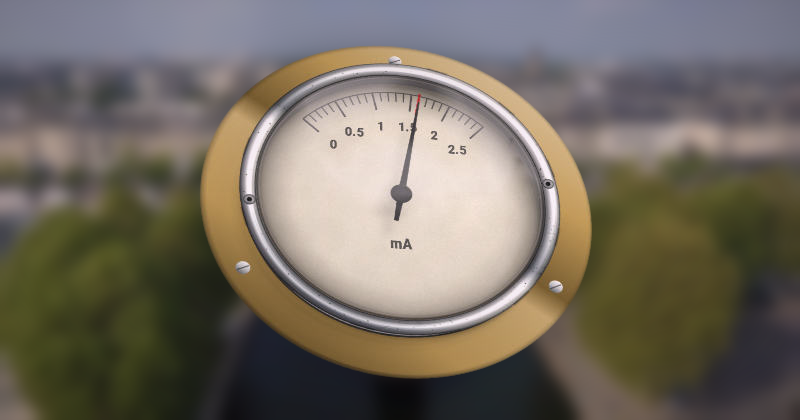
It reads {"value": 1.6, "unit": "mA"}
